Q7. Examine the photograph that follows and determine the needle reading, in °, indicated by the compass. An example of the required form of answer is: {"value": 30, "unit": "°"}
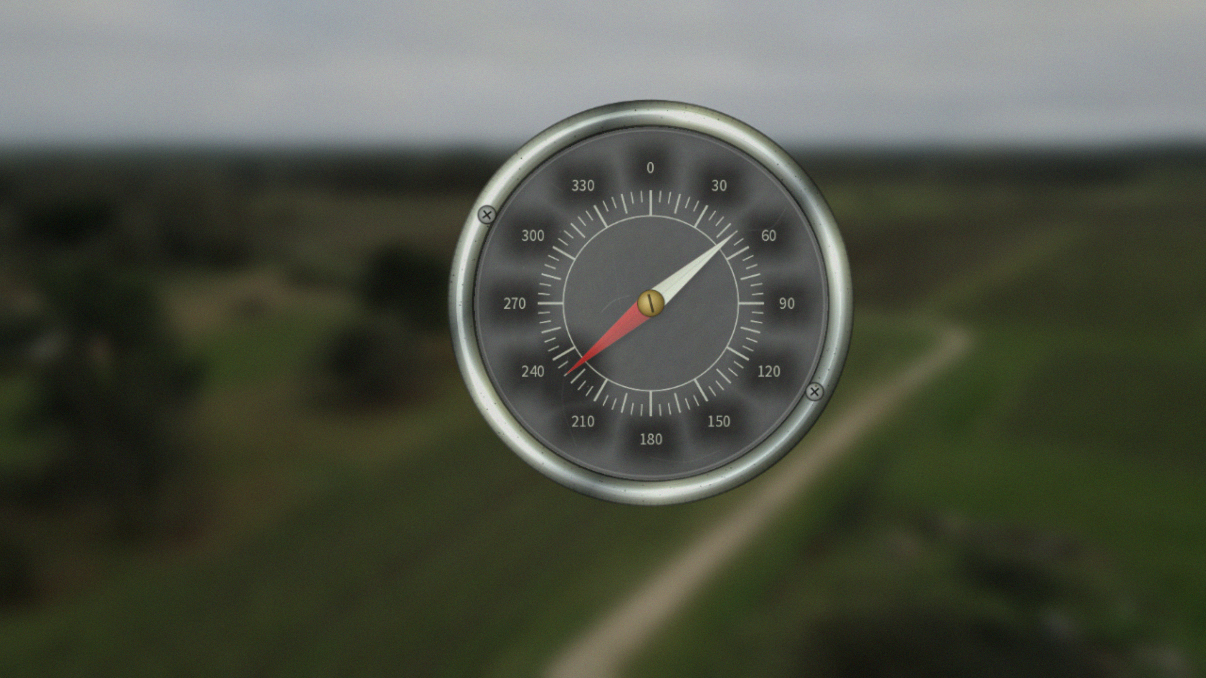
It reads {"value": 230, "unit": "°"}
